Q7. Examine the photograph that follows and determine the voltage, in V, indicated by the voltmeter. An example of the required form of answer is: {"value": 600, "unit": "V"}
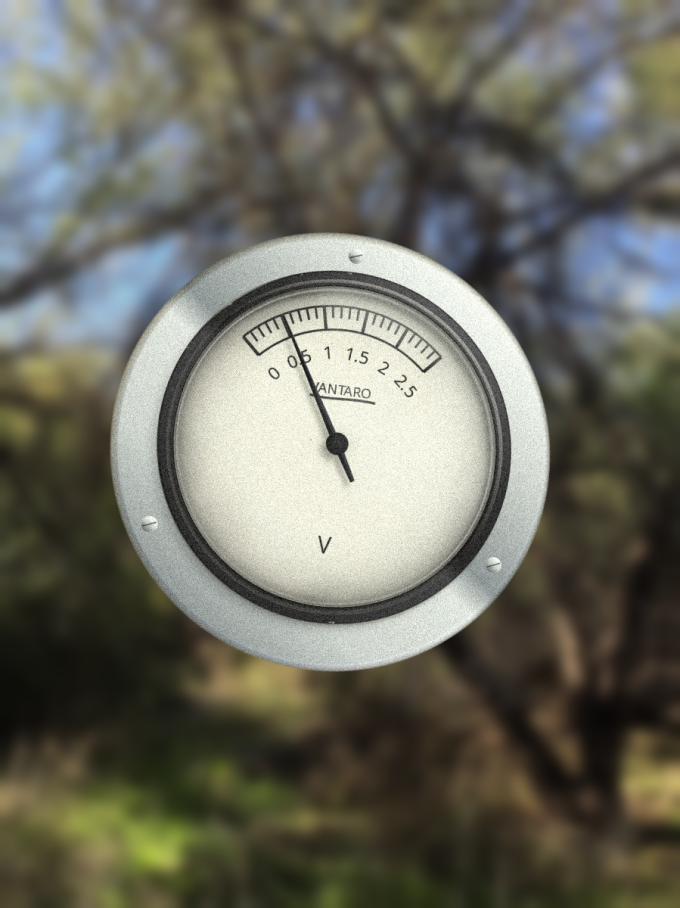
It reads {"value": 0.5, "unit": "V"}
